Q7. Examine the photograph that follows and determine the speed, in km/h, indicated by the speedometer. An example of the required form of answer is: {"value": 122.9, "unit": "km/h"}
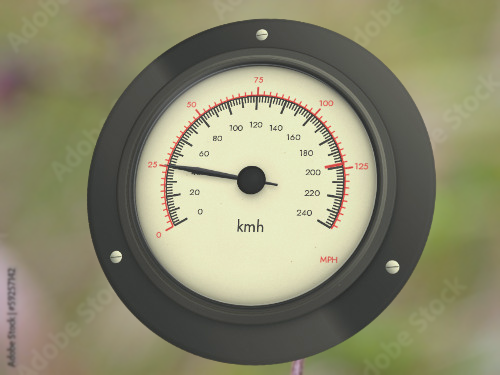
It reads {"value": 40, "unit": "km/h"}
